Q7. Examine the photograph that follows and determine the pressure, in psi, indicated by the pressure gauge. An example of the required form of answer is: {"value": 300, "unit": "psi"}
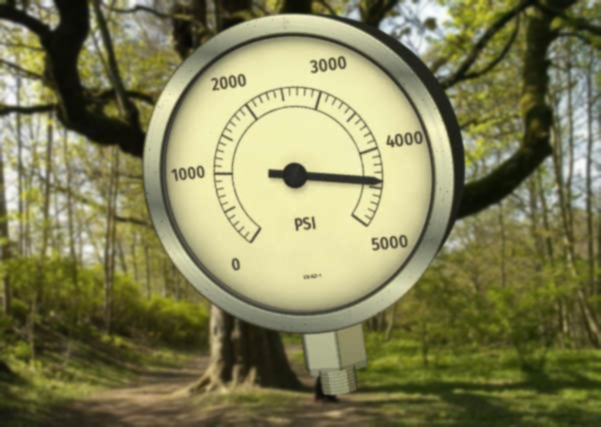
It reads {"value": 4400, "unit": "psi"}
